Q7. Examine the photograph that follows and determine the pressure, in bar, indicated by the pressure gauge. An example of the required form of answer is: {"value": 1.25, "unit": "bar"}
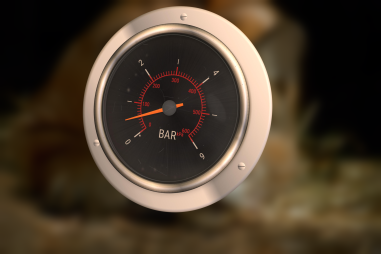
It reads {"value": 0.5, "unit": "bar"}
